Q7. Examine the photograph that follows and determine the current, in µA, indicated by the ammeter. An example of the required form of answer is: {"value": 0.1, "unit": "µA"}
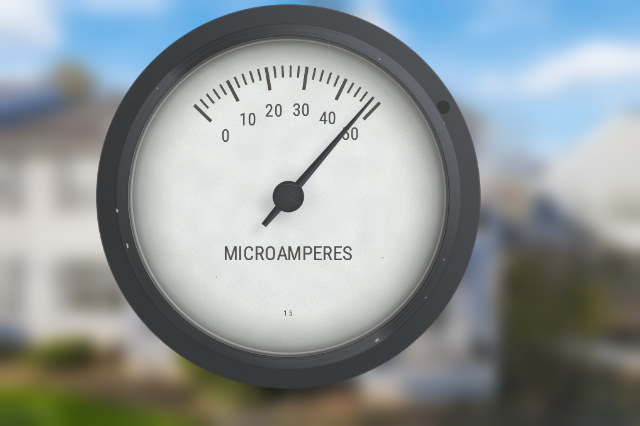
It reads {"value": 48, "unit": "µA"}
